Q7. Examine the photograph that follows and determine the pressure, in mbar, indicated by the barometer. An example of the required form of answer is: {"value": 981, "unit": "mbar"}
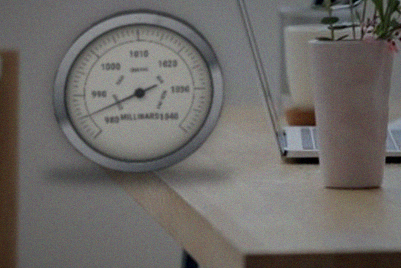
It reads {"value": 985, "unit": "mbar"}
